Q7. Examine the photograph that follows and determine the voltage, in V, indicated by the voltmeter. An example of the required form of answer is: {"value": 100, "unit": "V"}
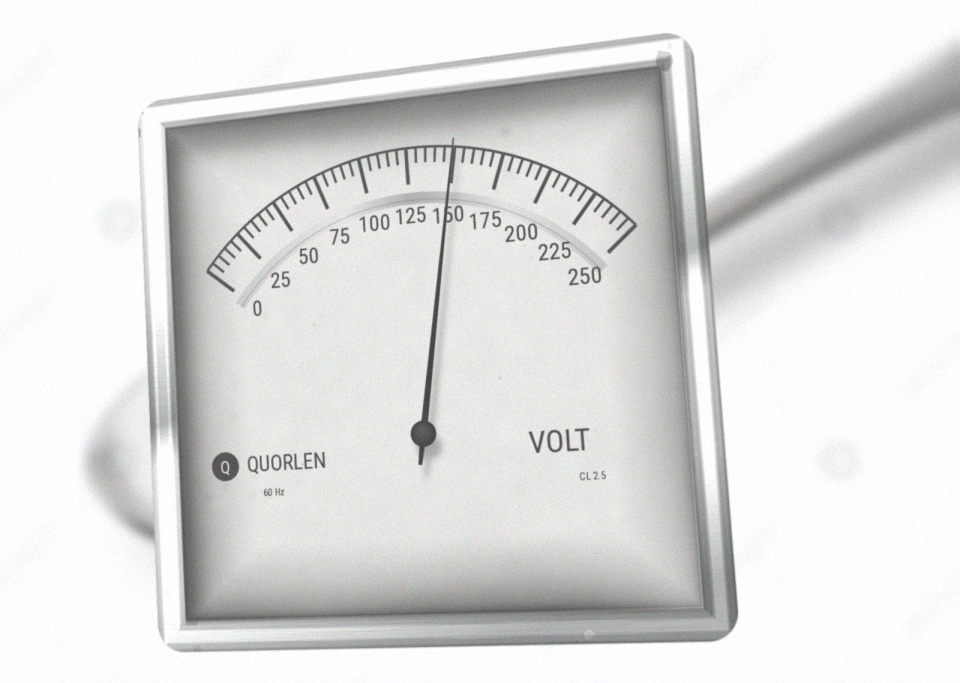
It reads {"value": 150, "unit": "V"}
